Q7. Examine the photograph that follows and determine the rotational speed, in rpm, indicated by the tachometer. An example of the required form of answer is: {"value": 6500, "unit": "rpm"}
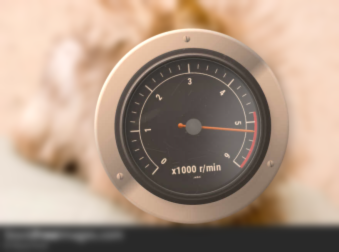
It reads {"value": 5200, "unit": "rpm"}
